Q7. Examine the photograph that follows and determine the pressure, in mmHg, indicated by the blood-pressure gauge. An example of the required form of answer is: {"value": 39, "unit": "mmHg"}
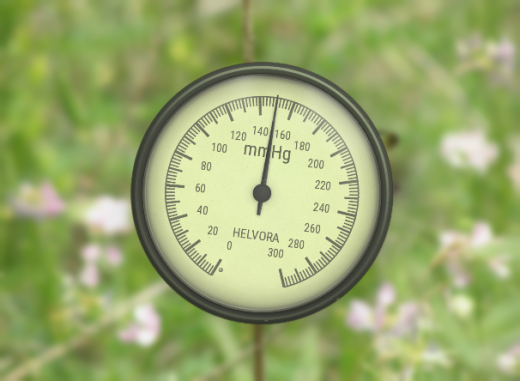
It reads {"value": 150, "unit": "mmHg"}
